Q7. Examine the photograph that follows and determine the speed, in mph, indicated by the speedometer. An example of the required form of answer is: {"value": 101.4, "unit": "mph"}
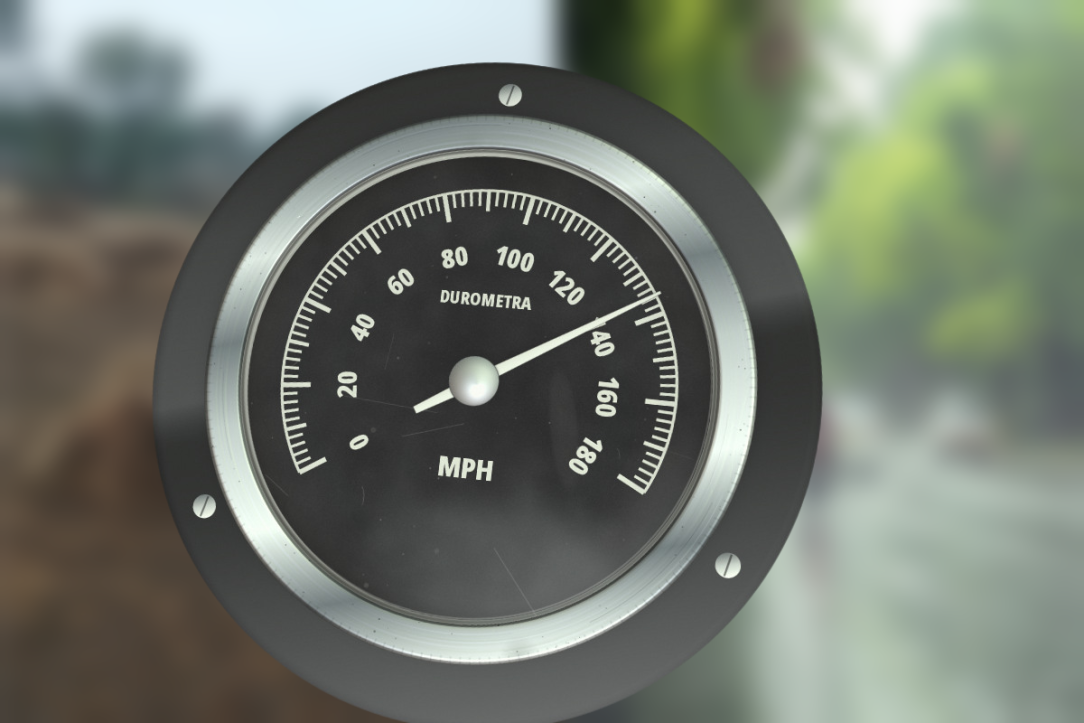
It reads {"value": 136, "unit": "mph"}
